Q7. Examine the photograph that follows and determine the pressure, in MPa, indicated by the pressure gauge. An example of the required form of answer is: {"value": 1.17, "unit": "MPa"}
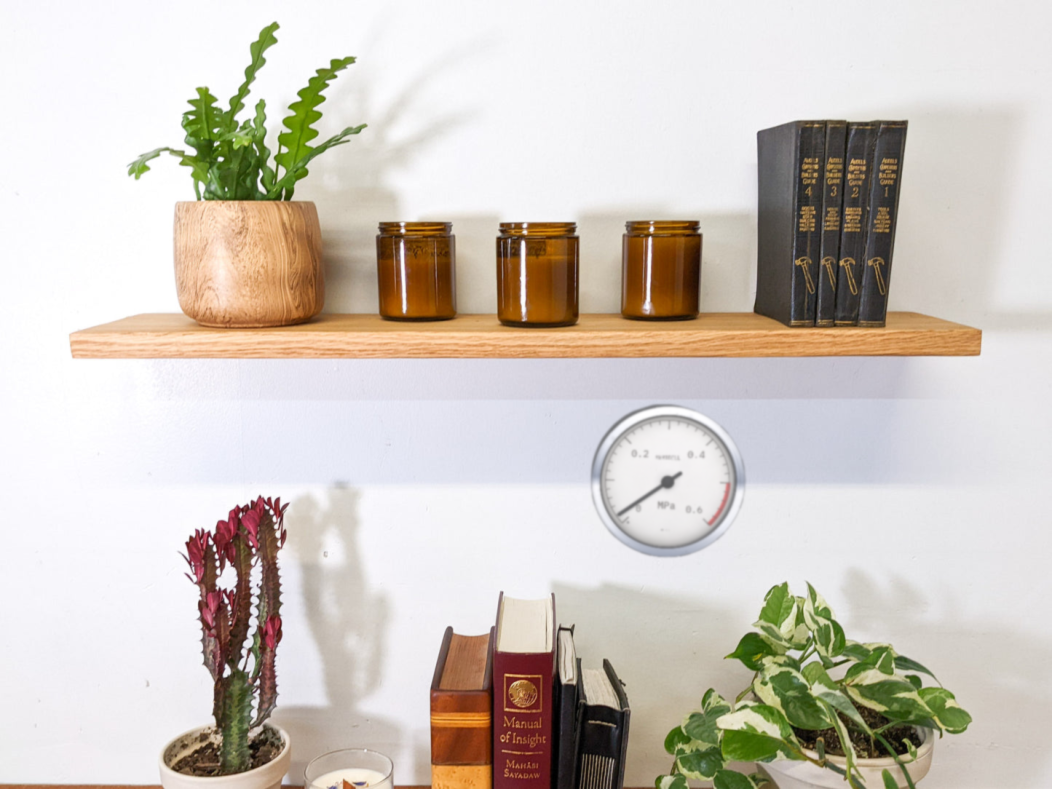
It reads {"value": 0.02, "unit": "MPa"}
